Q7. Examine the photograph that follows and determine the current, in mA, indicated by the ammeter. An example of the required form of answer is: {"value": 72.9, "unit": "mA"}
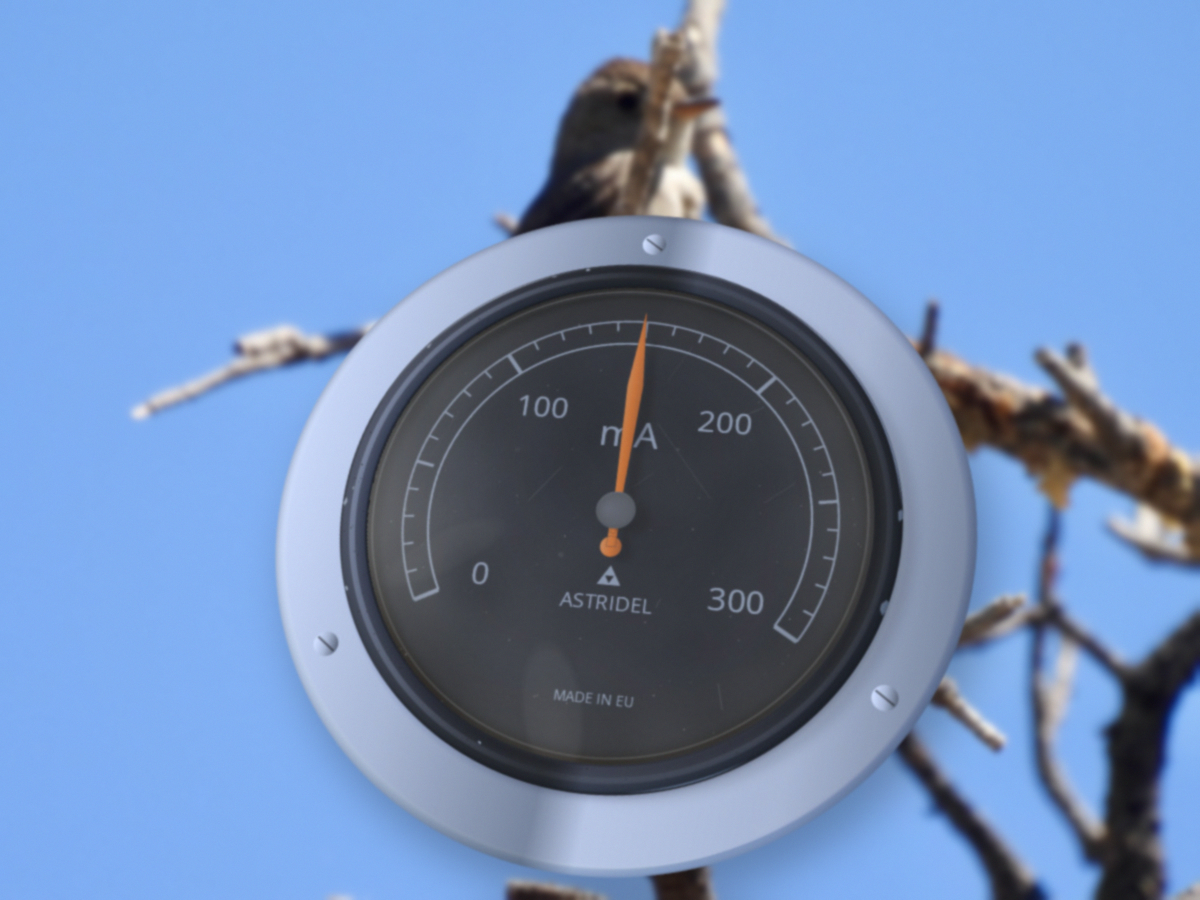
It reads {"value": 150, "unit": "mA"}
